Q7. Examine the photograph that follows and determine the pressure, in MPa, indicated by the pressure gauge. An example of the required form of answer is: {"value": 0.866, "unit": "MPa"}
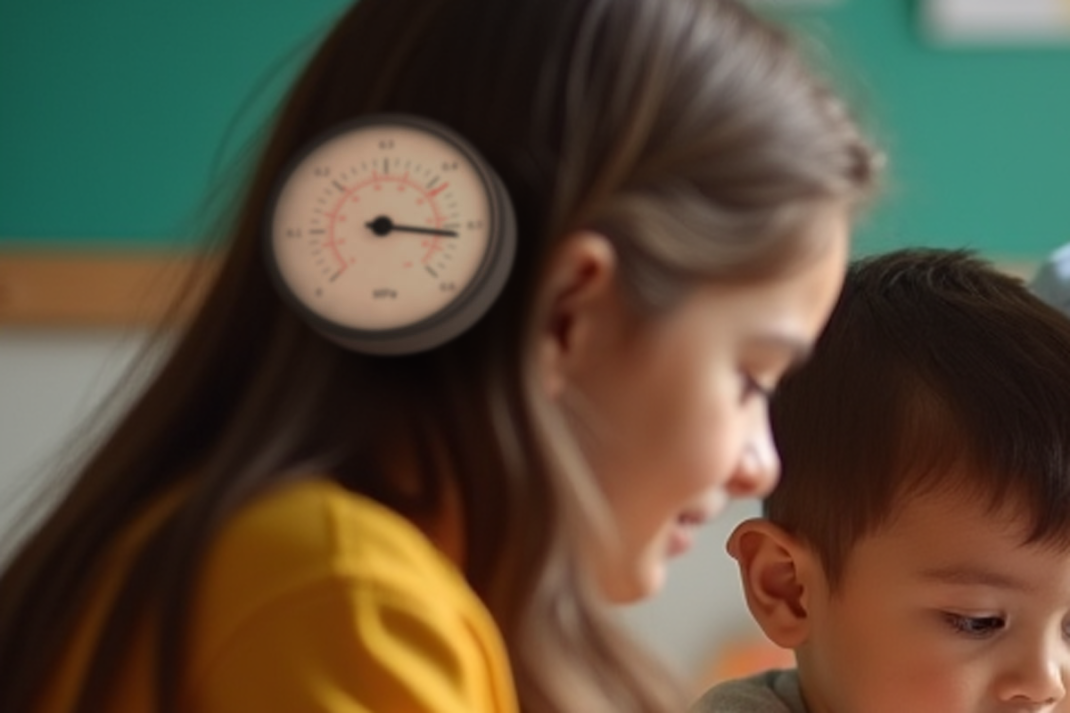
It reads {"value": 0.52, "unit": "MPa"}
